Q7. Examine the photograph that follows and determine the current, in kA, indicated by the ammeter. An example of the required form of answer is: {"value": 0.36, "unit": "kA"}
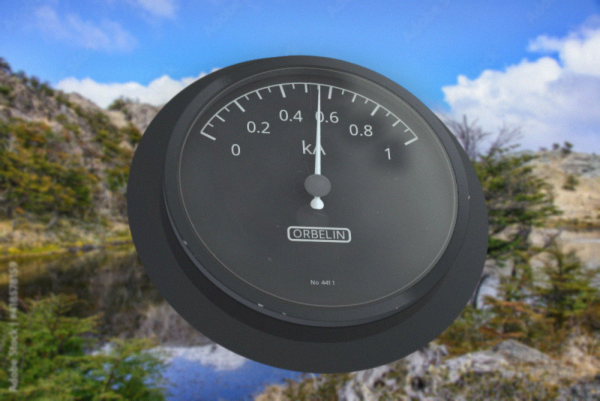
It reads {"value": 0.55, "unit": "kA"}
